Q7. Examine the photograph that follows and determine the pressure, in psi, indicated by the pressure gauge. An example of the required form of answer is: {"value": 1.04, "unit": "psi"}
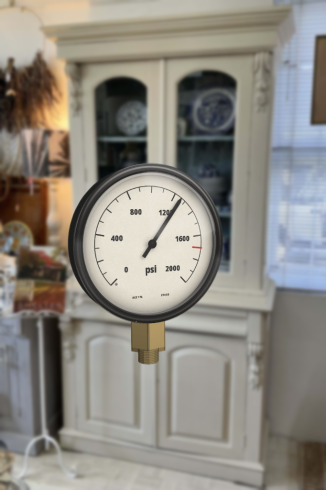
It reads {"value": 1250, "unit": "psi"}
